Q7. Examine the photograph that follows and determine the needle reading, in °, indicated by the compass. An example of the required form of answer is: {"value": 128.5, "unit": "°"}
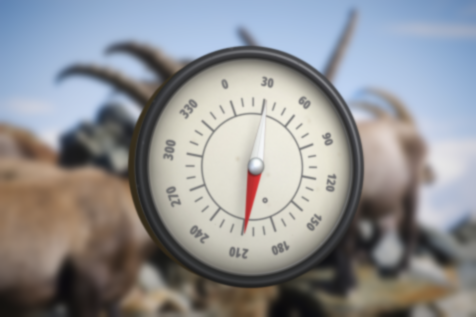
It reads {"value": 210, "unit": "°"}
